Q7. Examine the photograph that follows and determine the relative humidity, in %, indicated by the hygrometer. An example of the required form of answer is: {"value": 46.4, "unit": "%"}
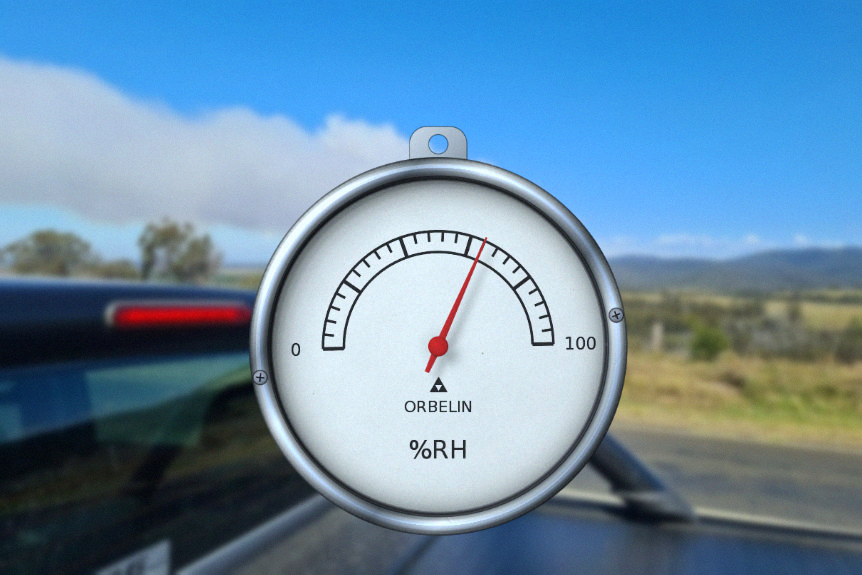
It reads {"value": 64, "unit": "%"}
